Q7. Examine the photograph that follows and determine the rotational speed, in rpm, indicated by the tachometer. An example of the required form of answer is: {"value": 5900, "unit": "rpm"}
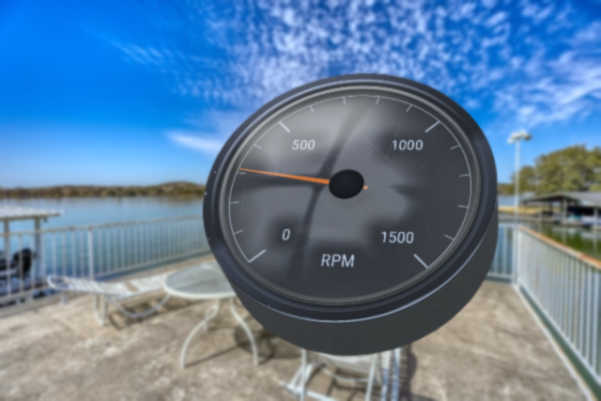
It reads {"value": 300, "unit": "rpm"}
